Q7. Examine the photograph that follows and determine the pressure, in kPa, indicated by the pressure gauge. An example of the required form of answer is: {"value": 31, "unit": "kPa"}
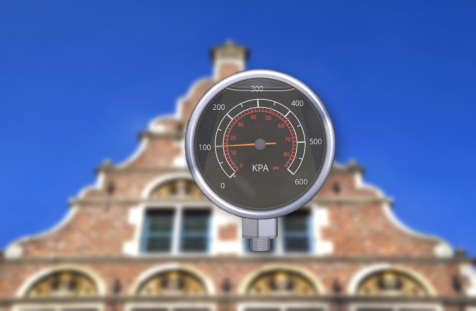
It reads {"value": 100, "unit": "kPa"}
